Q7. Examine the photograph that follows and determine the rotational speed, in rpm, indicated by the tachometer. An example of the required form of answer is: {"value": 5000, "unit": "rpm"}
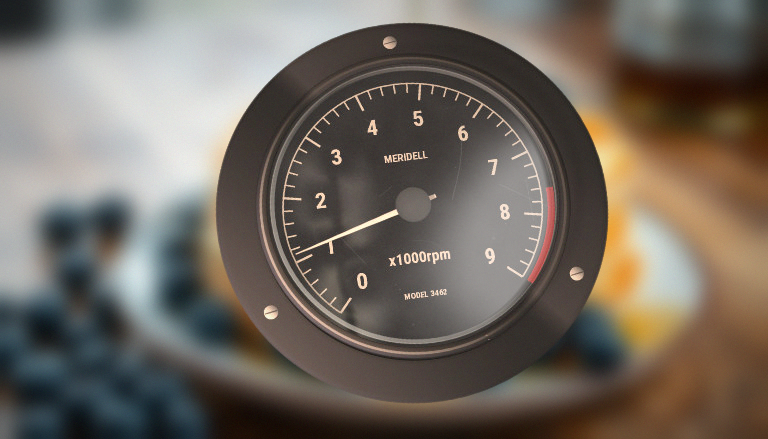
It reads {"value": 1100, "unit": "rpm"}
